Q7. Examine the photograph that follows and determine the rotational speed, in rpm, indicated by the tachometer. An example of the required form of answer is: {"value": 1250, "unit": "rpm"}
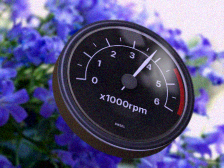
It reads {"value": 3750, "unit": "rpm"}
